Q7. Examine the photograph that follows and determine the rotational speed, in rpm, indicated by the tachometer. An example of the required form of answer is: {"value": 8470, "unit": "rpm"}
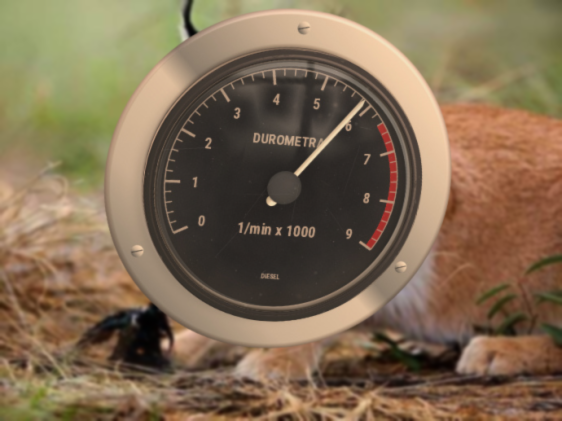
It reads {"value": 5800, "unit": "rpm"}
